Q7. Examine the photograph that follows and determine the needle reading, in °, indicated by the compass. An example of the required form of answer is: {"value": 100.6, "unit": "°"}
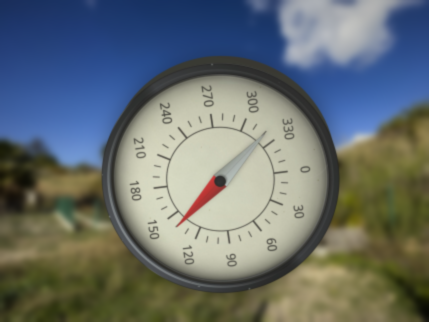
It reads {"value": 140, "unit": "°"}
